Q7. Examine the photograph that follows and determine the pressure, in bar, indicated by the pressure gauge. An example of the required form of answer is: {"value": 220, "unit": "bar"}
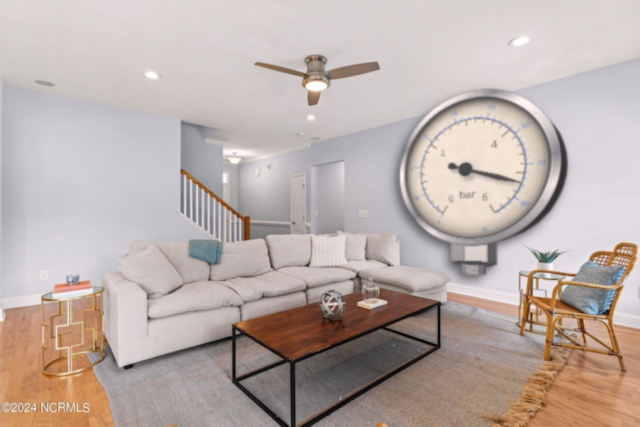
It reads {"value": 5.2, "unit": "bar"}
